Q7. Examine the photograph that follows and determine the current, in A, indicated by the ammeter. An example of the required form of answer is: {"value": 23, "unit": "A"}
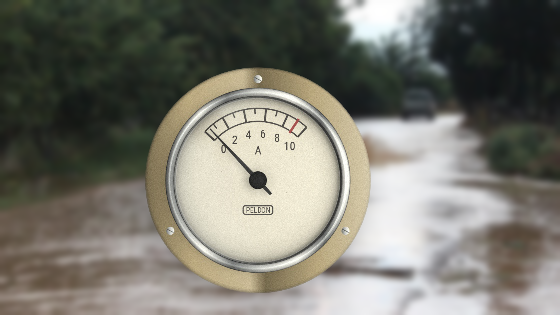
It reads {"value": 0.5, "unit": "A"}
